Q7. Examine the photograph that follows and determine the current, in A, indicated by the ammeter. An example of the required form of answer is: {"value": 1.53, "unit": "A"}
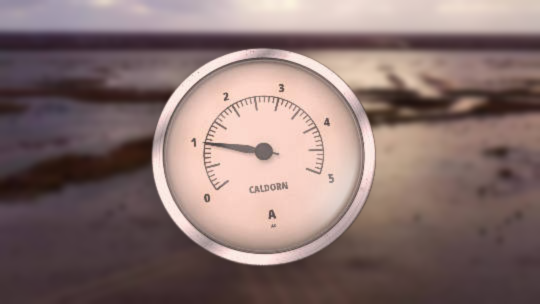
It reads {"value": 1, "unit": "A"}
